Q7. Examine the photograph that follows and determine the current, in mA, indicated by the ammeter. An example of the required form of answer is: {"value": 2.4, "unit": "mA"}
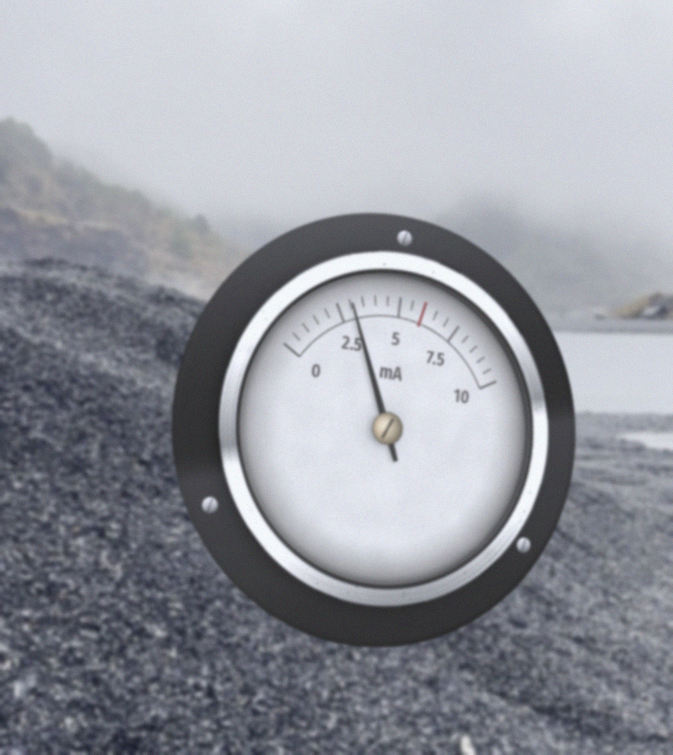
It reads {"value": 3, "unit": "mA"}
